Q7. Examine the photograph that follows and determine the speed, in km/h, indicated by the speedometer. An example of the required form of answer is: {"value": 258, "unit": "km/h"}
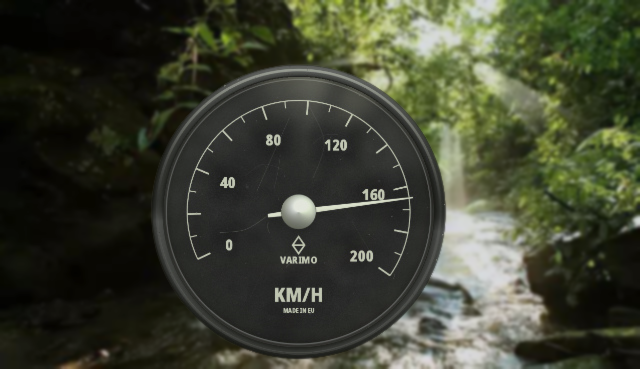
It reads {"value": 165, "unit": "km/h"}
